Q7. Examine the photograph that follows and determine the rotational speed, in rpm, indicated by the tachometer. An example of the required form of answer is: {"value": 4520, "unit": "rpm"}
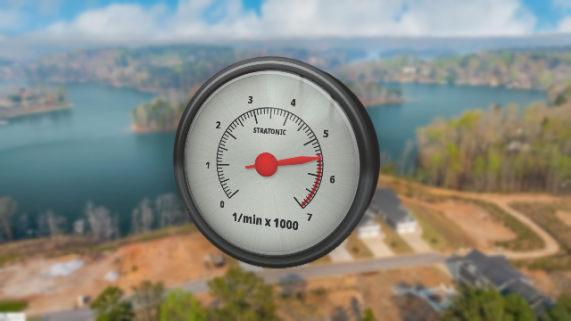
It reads {"value": 5500, "unit": "rpm"}
